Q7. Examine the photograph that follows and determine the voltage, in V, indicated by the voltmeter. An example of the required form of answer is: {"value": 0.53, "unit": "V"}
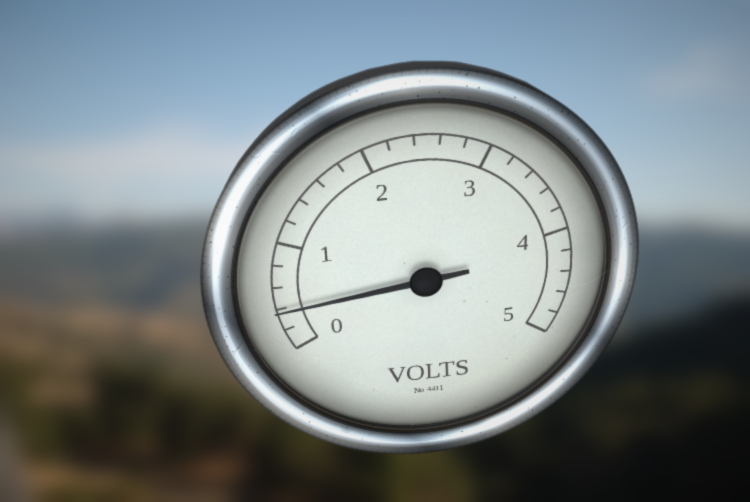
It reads {"value": 0.4, "unit": "V"}
